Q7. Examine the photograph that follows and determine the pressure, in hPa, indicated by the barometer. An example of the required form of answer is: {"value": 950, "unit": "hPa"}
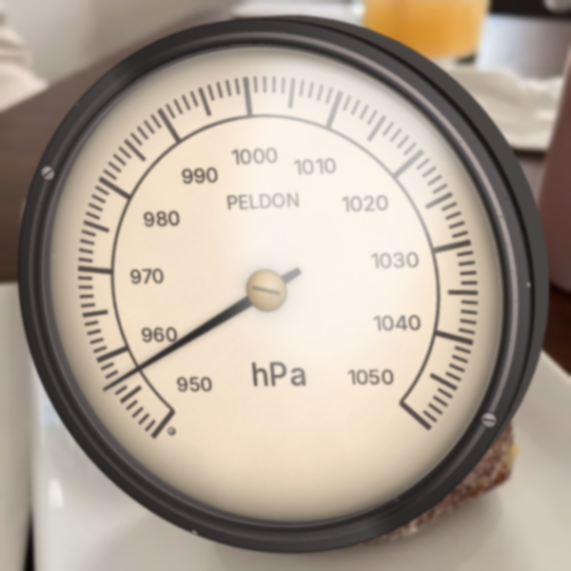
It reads {"value": 957, "unit": "hPa"}
